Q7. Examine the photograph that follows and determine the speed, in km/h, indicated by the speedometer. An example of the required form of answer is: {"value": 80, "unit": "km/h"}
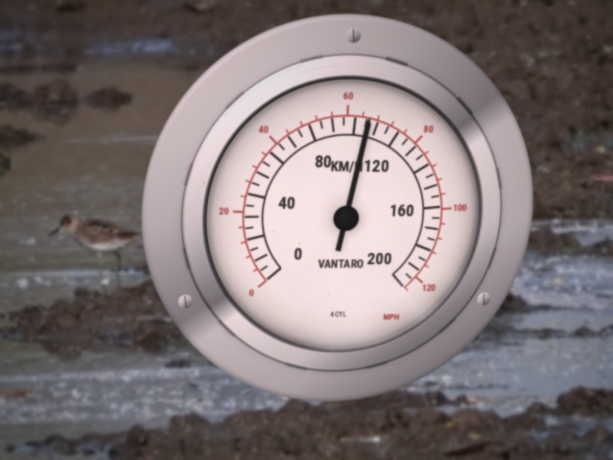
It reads {"value": 105, "unit": "km/h"}
